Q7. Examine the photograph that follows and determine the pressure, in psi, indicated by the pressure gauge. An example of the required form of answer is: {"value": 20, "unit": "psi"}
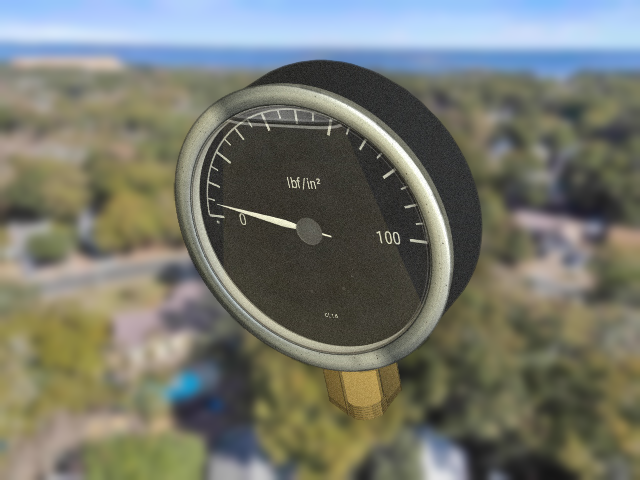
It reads {"value": 5, "unit": "psi"}
